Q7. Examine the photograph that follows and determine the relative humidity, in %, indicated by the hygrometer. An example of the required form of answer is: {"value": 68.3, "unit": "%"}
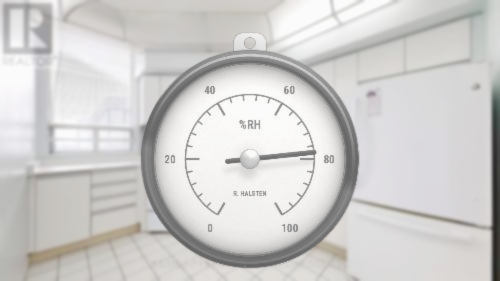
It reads {"value": 78, "unit": "%"}
